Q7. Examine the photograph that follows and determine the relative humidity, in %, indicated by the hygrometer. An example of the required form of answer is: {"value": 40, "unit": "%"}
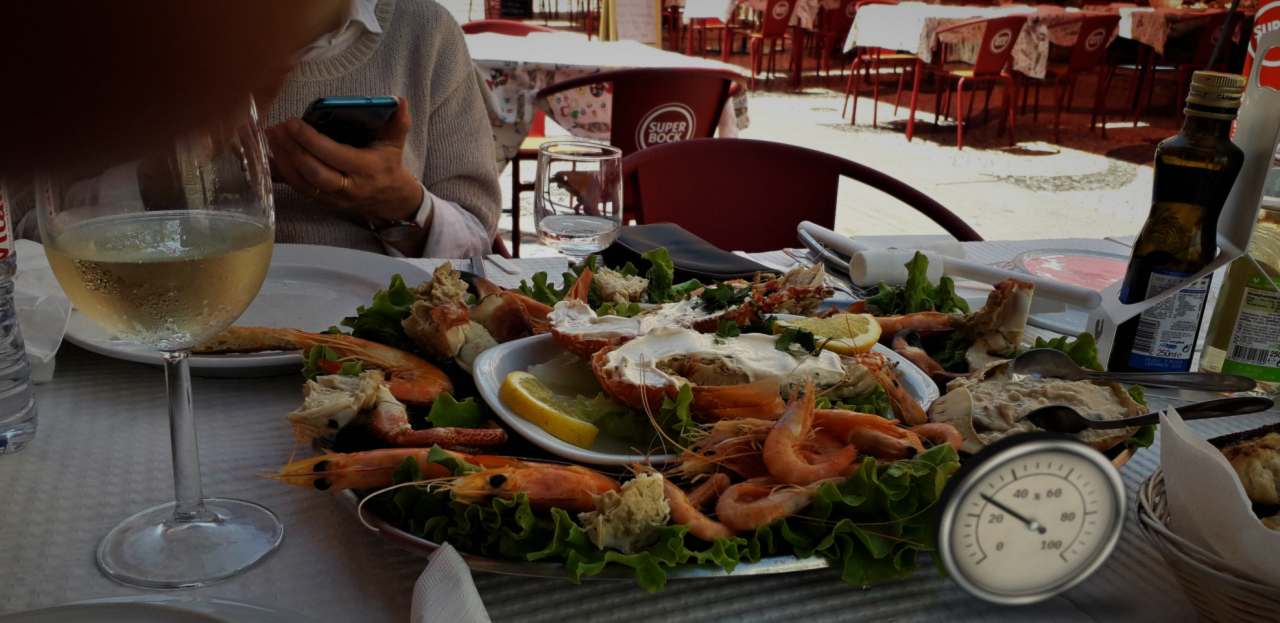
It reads {"value": 28, "unit": "%"}
